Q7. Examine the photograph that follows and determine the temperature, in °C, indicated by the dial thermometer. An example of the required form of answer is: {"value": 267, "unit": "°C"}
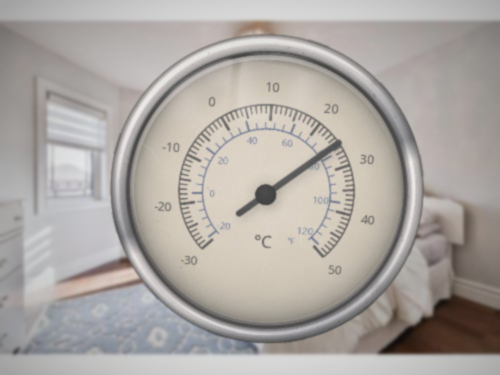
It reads {"value": 25, "unit": "°C"}
